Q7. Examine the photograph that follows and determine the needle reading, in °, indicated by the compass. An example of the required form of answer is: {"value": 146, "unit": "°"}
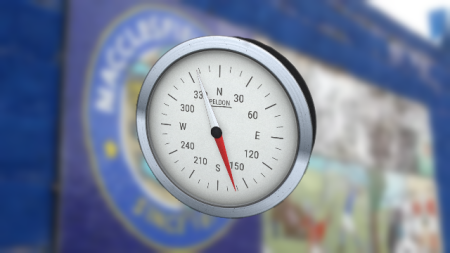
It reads {"value": 160, "unit": "°"}
